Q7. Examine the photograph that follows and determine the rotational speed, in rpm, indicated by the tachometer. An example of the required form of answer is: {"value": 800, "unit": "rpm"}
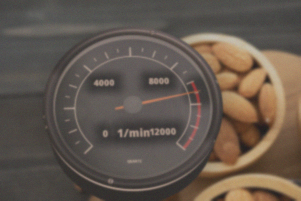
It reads {"value": 9500, "unit": "rpm"}
